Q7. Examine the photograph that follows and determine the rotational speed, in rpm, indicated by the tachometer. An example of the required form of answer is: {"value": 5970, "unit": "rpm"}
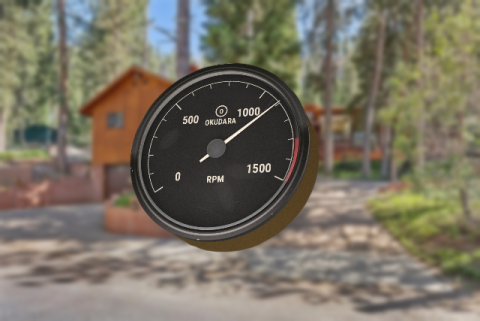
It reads {"value": 1100, "unit": "rpm"}
